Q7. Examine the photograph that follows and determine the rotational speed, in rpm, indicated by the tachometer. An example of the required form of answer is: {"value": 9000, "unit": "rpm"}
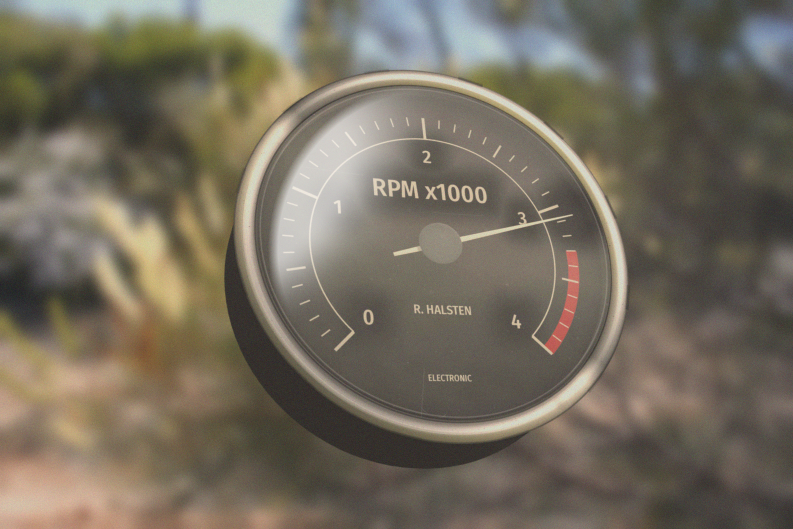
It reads {"value": 3100, "unit": "rpm"}
